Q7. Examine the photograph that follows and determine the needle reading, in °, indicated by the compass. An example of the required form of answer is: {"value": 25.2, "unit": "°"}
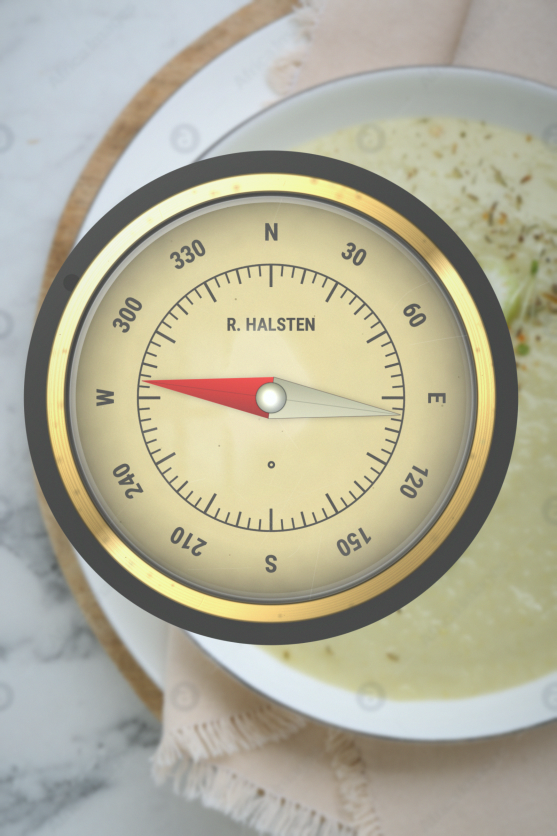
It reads {"value": 277.5, "unit": "°"}
